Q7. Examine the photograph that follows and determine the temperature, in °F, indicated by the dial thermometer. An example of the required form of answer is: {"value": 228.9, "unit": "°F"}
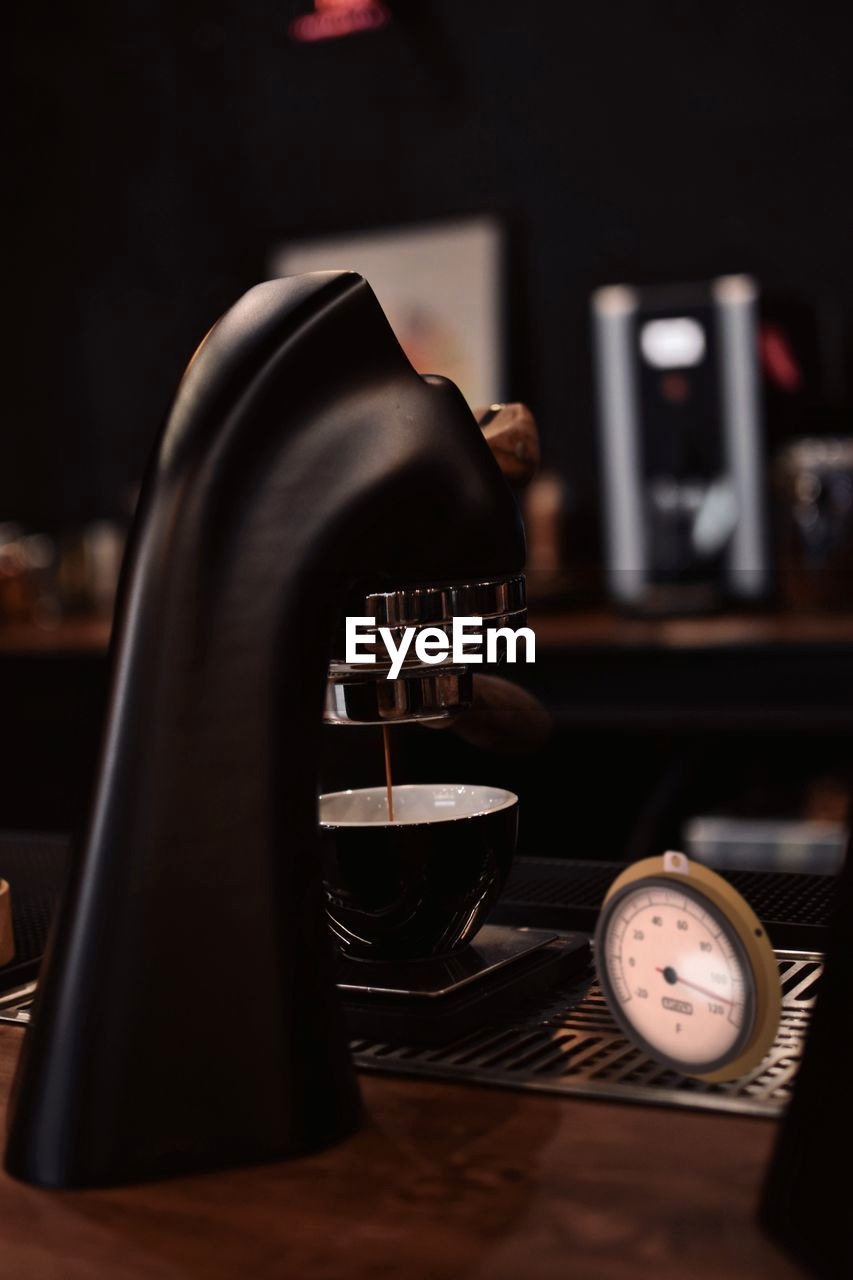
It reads {"value": 110, "unit": "°F"}
